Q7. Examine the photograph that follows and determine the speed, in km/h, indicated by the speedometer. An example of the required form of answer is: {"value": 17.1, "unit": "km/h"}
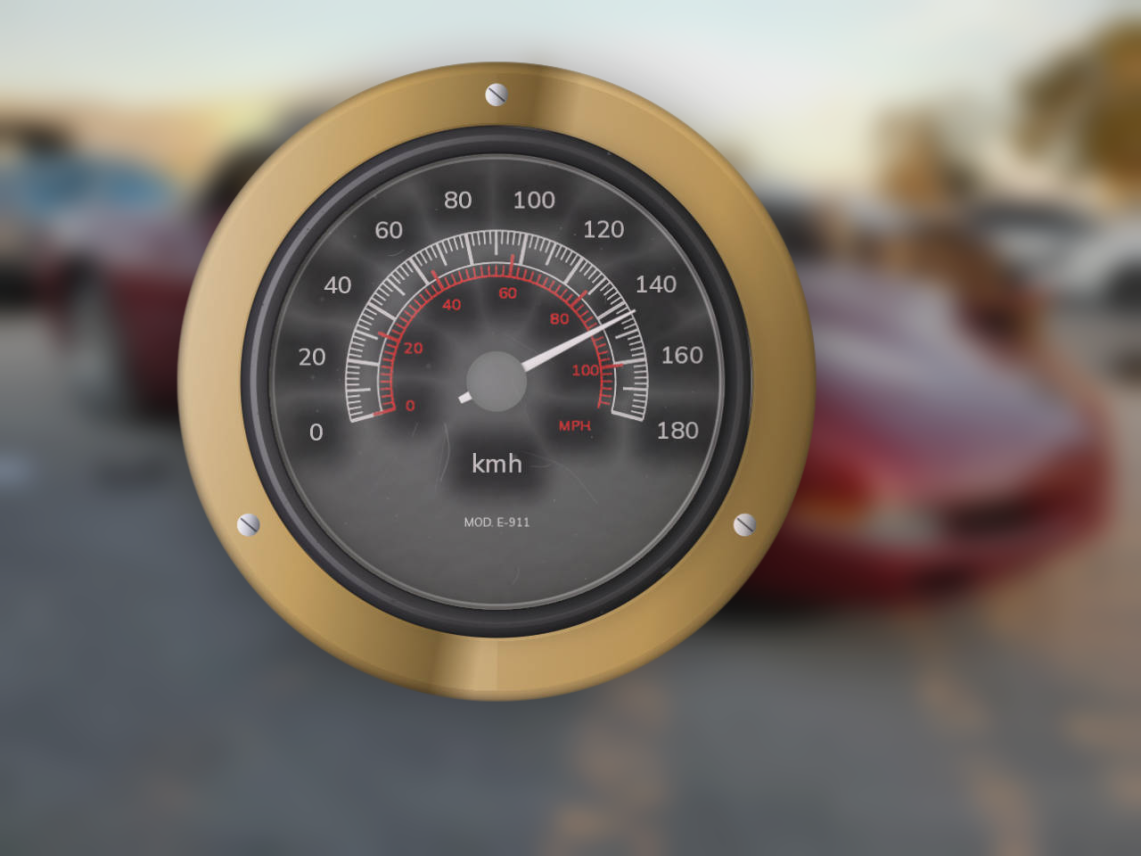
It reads {"value": 144, "unit": "km/h"}
